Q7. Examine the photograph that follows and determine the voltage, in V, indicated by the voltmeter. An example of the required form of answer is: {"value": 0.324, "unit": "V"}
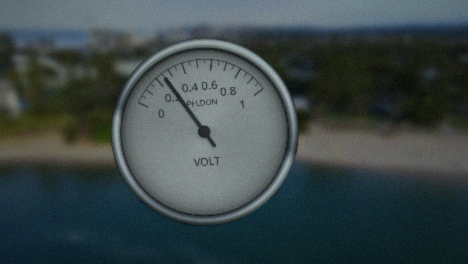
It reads {"value": 0.25, "unit": "V"}
